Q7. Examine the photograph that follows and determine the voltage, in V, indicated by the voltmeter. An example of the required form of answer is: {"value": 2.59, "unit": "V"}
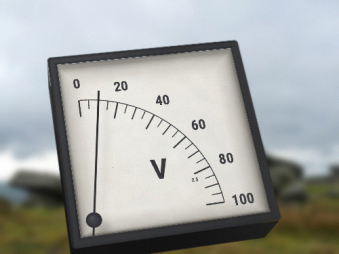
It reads {"value": 10, "unit": "V"}
